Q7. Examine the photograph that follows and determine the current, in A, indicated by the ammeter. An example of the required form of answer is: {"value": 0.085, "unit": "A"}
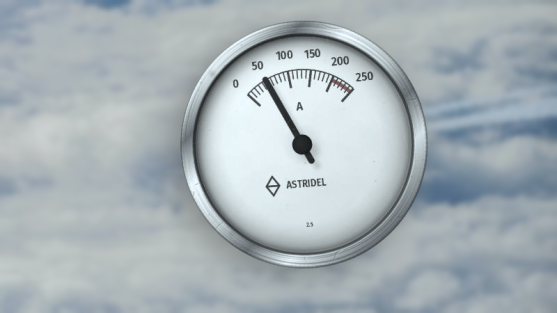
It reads {"value": 50, "unit": "A"}
